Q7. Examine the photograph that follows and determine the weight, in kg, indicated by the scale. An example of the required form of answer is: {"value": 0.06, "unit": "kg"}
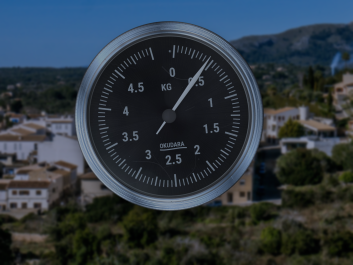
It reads {"value": 0.45, "unit": "kg"}
